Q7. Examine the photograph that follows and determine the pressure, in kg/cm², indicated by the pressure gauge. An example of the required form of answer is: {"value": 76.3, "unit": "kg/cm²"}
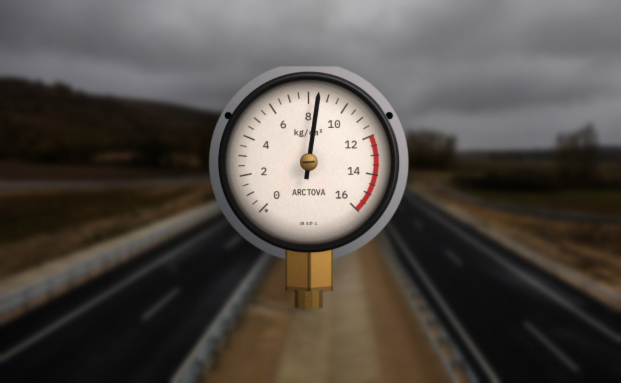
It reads {"value": 8.5, "unit": "kg/cm²"}
